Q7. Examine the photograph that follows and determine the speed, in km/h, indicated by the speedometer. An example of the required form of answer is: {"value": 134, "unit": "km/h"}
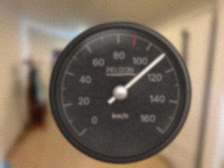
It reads {"value": 110, "unit": "km/h"}
